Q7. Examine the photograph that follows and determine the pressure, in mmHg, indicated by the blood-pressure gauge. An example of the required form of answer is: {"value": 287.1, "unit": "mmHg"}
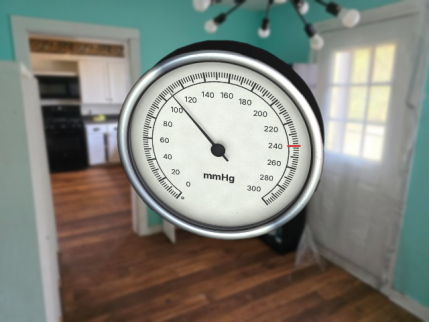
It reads {"value": 110, "unit": "mmHg"}
